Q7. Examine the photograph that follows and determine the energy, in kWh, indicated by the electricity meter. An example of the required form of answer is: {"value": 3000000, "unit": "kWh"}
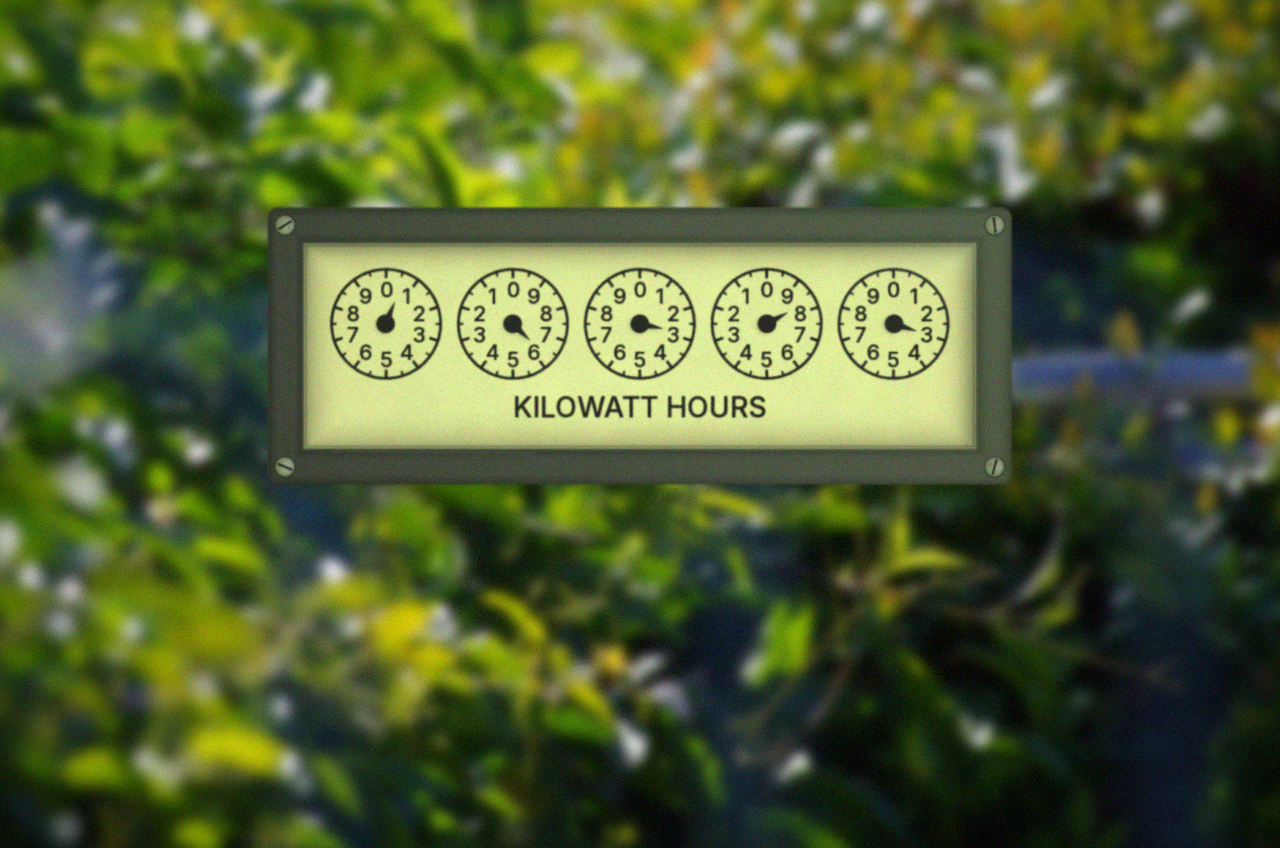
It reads {"value": 6283, "unit": "kWh"}
